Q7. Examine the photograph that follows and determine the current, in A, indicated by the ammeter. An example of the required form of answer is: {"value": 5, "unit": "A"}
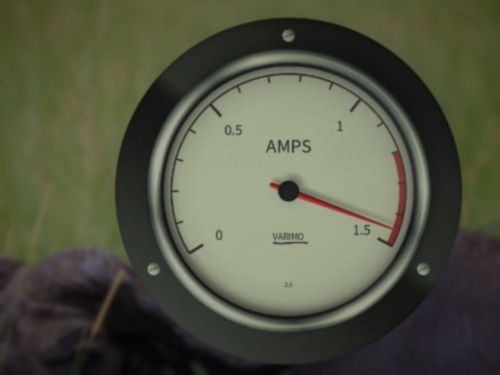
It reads {"value": 1.45, "unit": "A"}
